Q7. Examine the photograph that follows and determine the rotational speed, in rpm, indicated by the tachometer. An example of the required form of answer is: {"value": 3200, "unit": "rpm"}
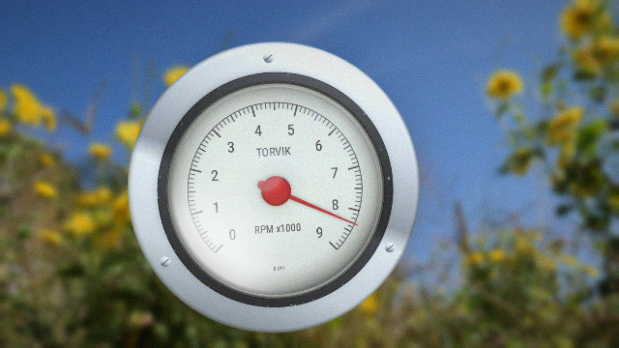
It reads {"value": 8300, "unit": "rpm"}
